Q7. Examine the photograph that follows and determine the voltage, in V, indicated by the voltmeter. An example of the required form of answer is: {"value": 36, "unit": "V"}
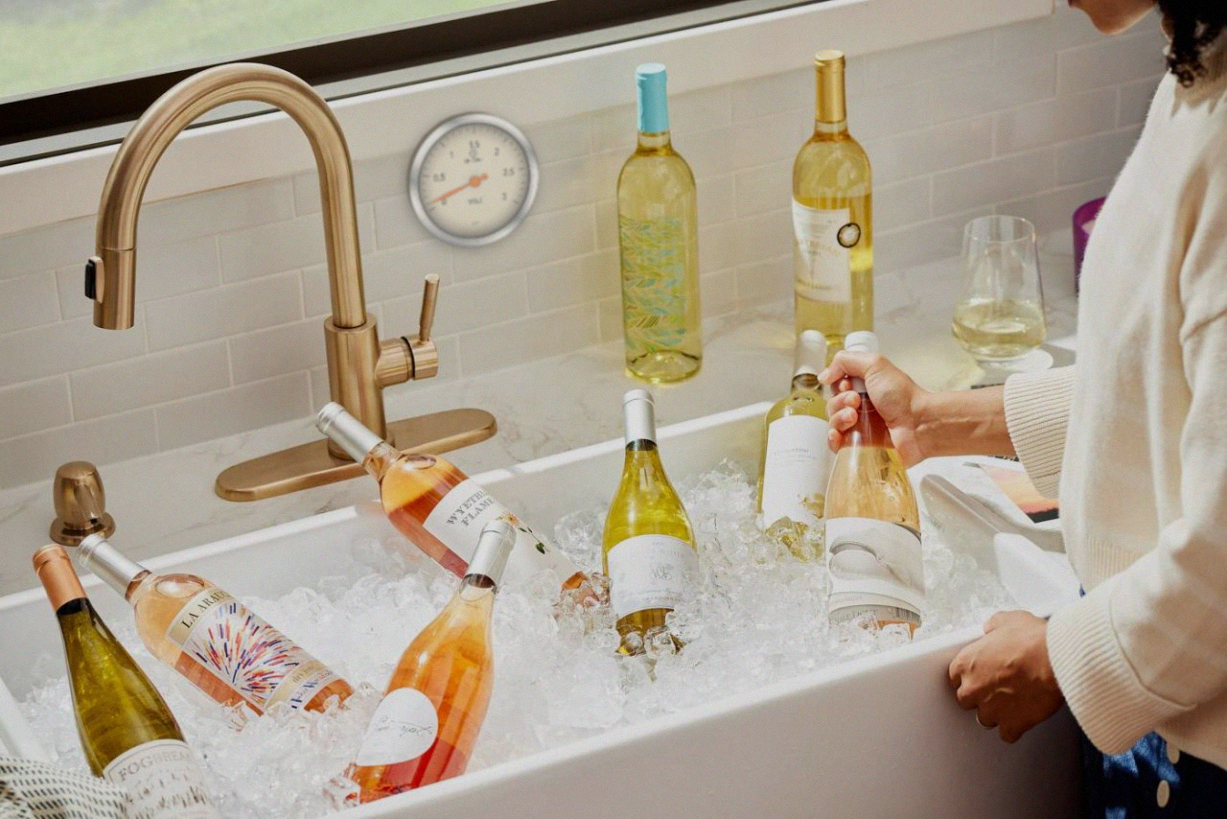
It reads {"value": 0.1, "unit": "V"}
